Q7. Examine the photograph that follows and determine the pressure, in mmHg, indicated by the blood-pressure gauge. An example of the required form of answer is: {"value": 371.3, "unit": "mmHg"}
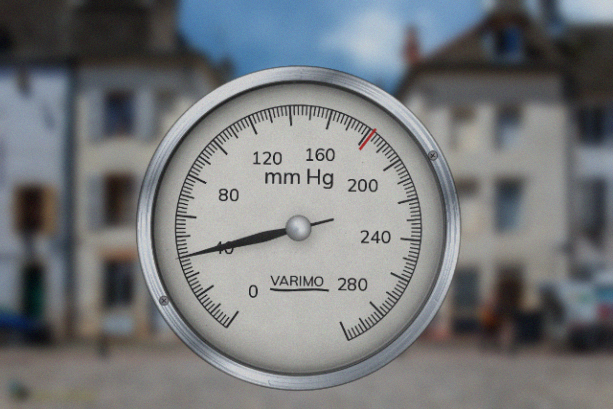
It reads {"value": 40, "unit": "mmHg"}
